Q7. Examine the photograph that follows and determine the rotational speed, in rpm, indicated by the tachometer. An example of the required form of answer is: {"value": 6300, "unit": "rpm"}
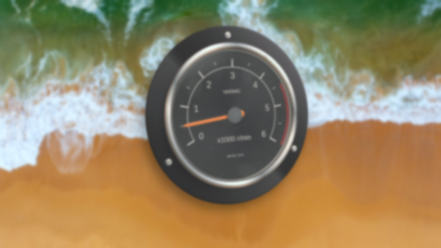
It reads {"value": 500, "unit": "rpm"}
